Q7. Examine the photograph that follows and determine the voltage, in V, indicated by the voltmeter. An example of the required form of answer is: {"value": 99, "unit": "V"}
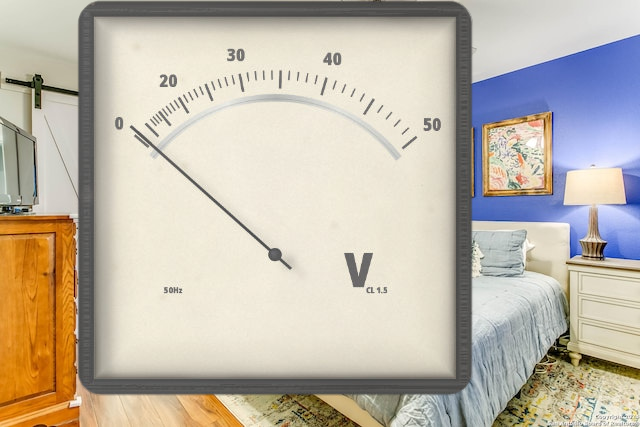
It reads {"value": 5, "unit": "V"}
